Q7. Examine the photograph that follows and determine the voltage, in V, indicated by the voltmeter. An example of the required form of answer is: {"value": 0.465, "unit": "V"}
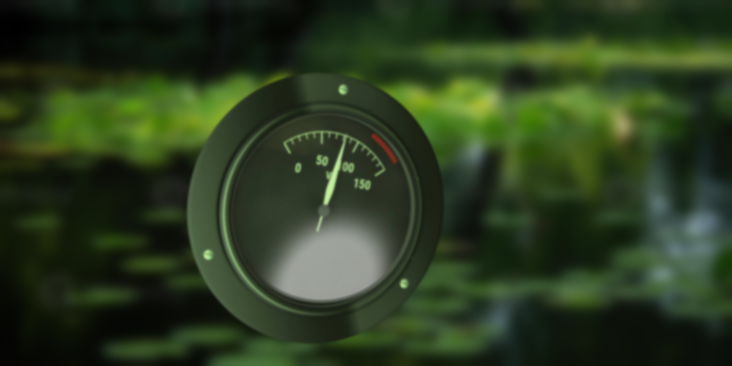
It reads {"value": 80, "unit": "V"}
